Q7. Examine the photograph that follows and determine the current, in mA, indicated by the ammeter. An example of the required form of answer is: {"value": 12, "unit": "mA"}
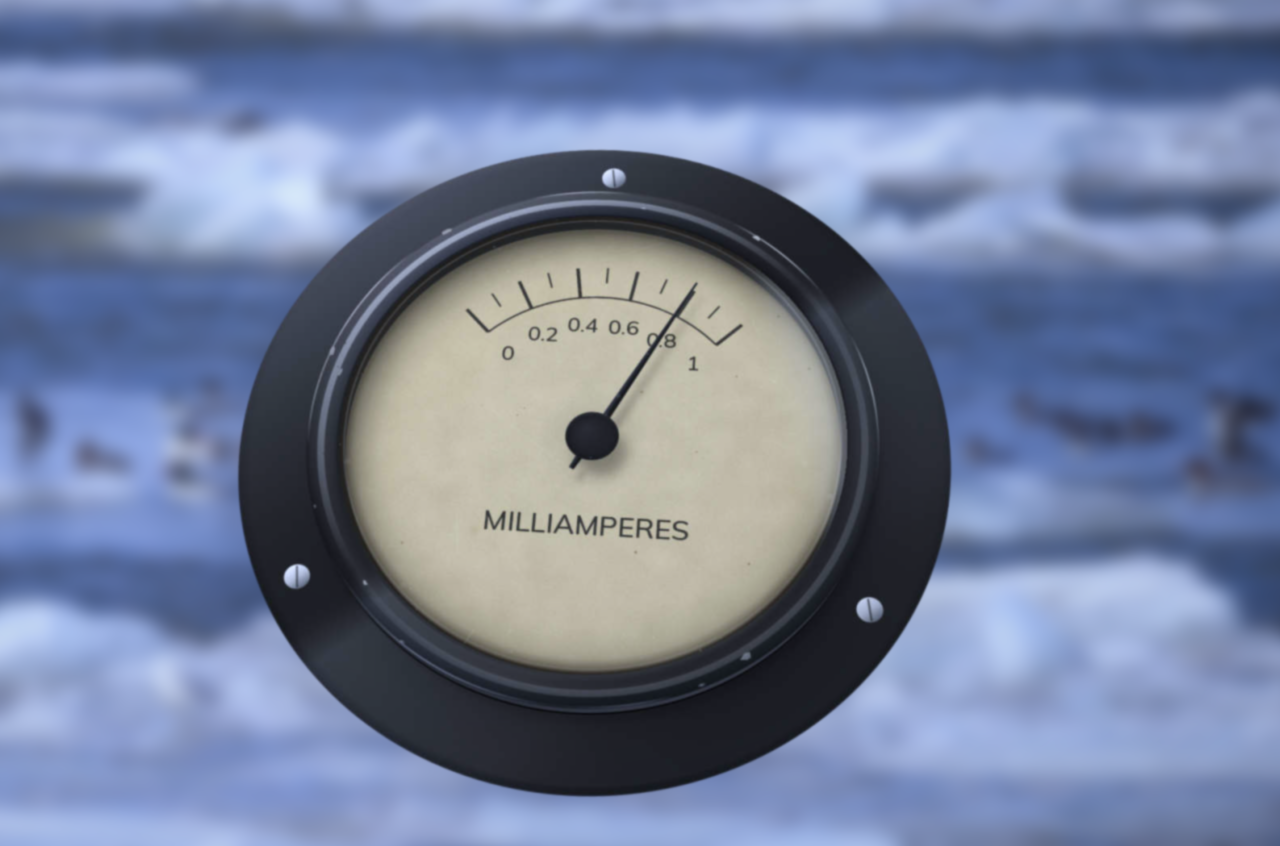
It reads {"value": 0.8, "unit": "mA"}
